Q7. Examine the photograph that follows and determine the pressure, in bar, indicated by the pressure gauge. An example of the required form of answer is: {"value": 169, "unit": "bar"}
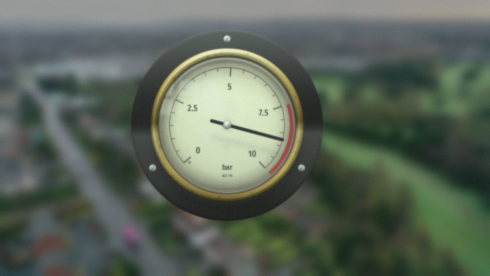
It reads {"value": 8.75, "unit": "bar"}
